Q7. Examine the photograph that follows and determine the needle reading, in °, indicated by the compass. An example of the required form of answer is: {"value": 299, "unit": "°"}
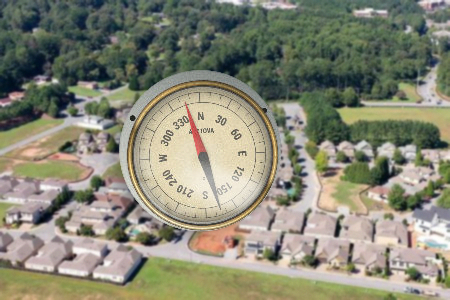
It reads {"value": 345, "unit": "°"}
